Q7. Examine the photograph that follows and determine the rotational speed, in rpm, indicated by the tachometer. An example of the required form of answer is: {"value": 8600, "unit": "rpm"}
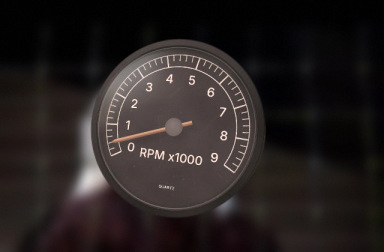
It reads {"value": 400, "unit": "rpm"}
